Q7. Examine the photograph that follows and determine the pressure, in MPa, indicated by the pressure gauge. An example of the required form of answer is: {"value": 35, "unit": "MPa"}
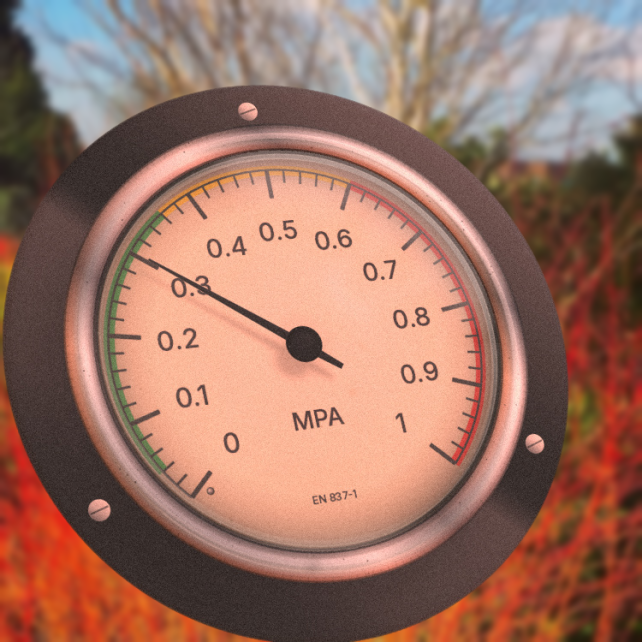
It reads {"value": 0.3, "unit": "MPa"}
